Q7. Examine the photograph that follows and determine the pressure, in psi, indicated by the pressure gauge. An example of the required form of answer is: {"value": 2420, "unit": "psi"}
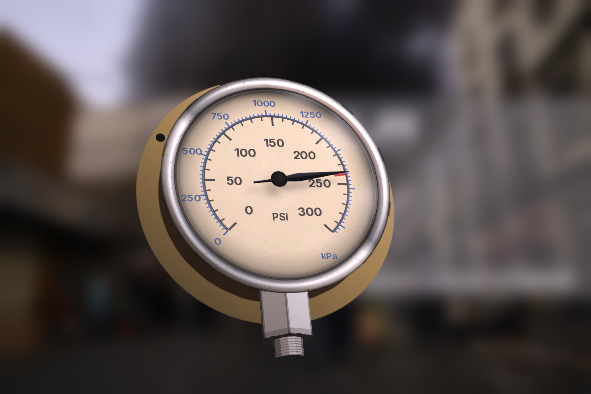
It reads {"value": 240, "unit": "psi"}
